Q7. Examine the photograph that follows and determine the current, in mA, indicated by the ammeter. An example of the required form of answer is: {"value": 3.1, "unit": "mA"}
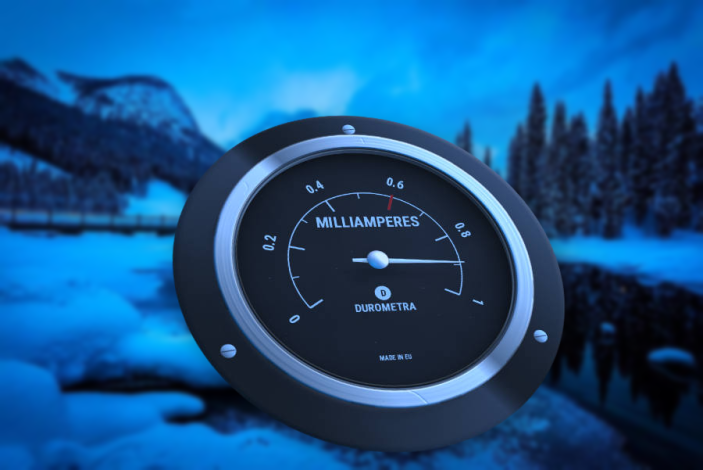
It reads {"value": 0.9, "unit": "mA"}
